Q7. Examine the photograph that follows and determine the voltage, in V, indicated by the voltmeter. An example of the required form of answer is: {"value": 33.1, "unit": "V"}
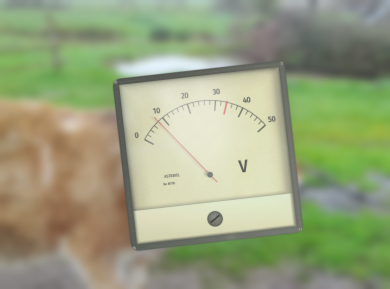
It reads {"value": 8, "unit": "V"}
